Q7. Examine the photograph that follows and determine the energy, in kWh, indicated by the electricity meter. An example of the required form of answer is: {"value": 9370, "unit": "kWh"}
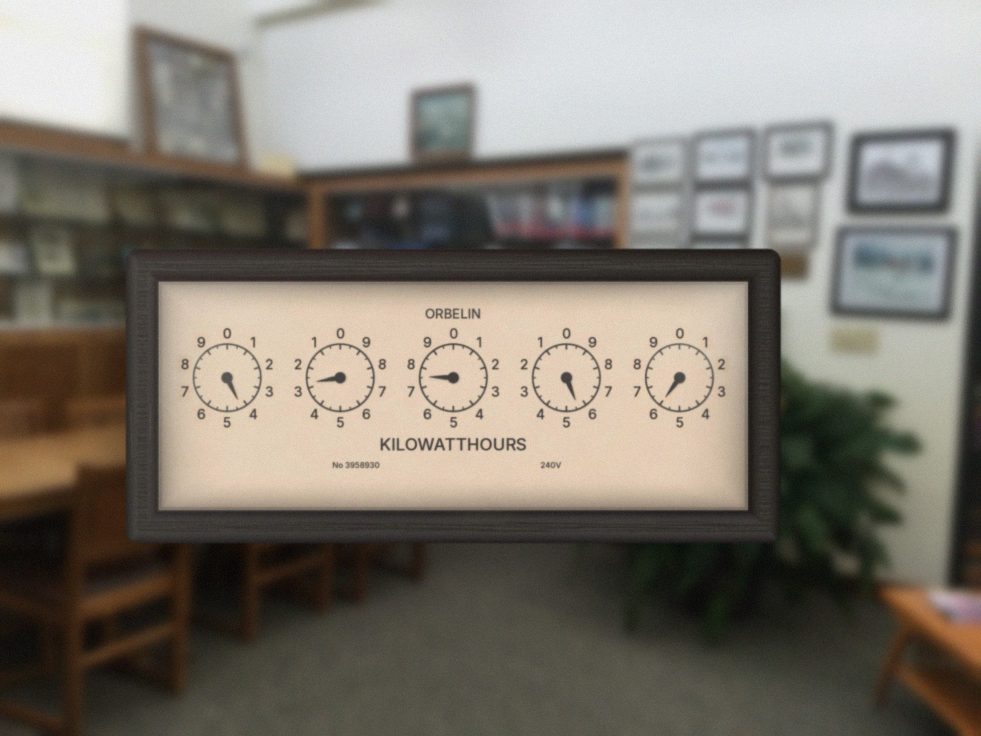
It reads {"value": 42756, "unit": "kWh"}
